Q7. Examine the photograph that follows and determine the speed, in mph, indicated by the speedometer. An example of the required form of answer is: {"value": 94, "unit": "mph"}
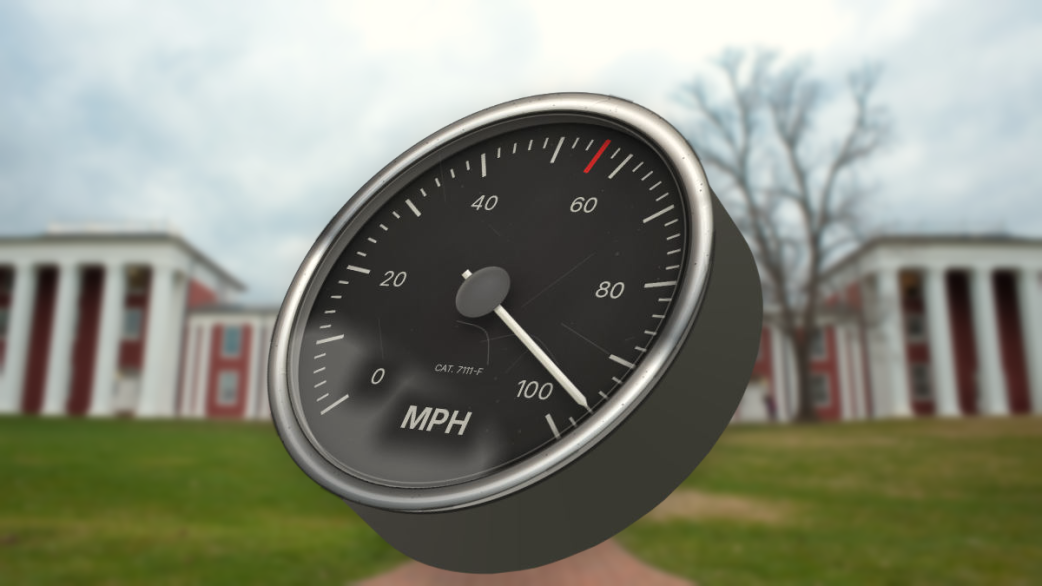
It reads {"value": 96, "unit": "mph"}
